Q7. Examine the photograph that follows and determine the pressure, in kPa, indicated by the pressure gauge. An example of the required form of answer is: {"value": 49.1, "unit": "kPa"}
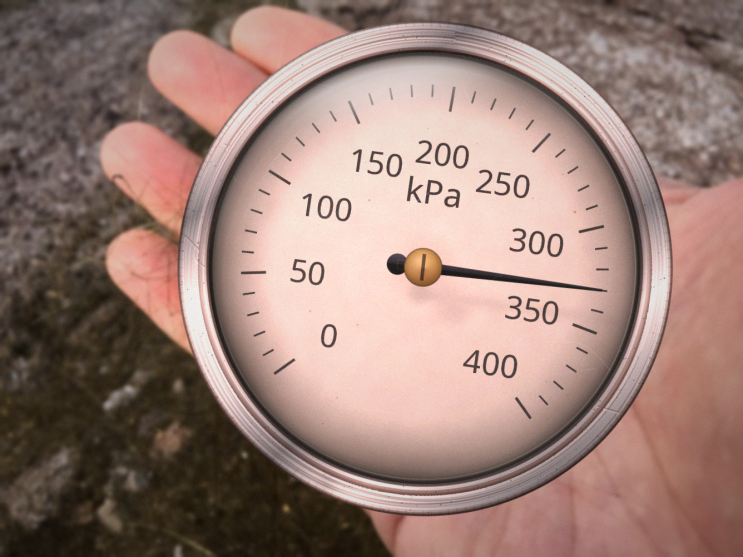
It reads {"value": 330, "unit": "kPa"}
